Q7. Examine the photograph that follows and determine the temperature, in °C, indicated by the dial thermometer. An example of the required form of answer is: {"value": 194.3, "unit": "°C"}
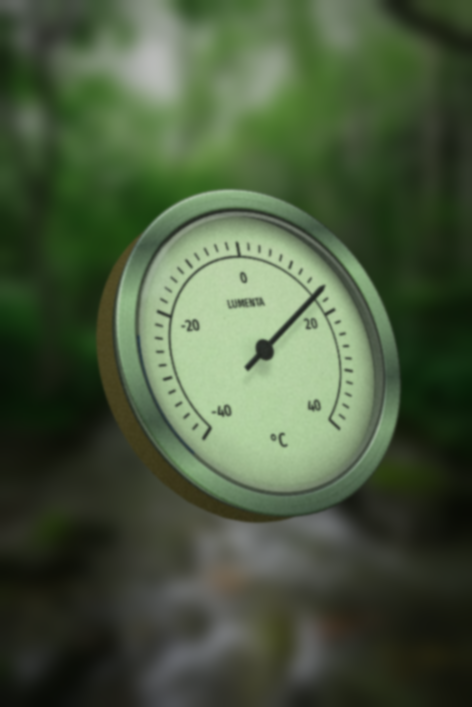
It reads {"value": 16, "unit": "°C"}
